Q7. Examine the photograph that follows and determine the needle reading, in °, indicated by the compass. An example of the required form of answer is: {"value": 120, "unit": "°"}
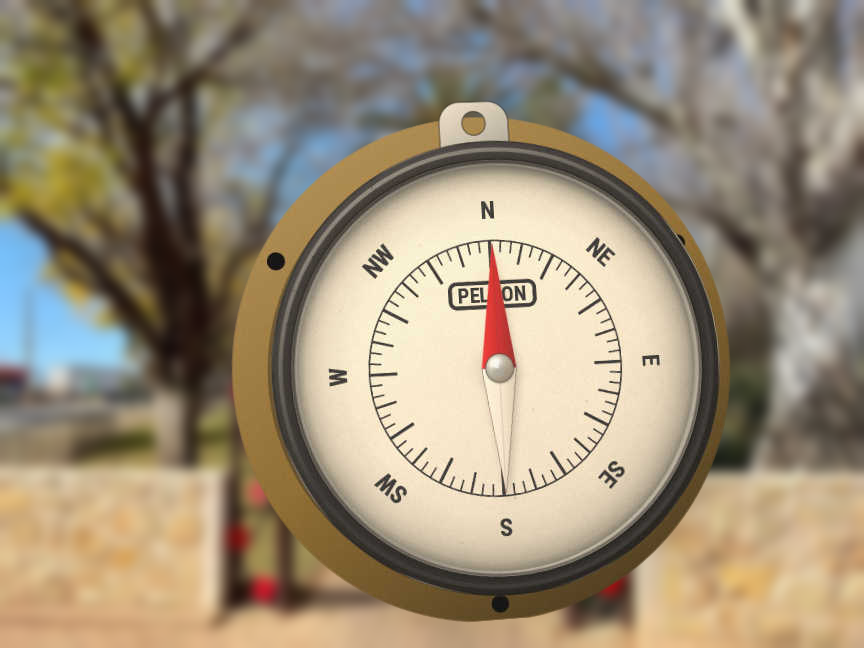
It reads {"value": 0, "unit": "°"}
